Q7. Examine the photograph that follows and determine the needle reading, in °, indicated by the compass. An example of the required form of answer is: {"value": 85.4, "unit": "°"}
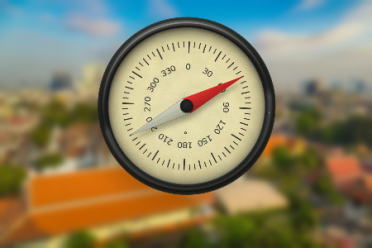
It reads {"value": 60, "unit": "°"}
